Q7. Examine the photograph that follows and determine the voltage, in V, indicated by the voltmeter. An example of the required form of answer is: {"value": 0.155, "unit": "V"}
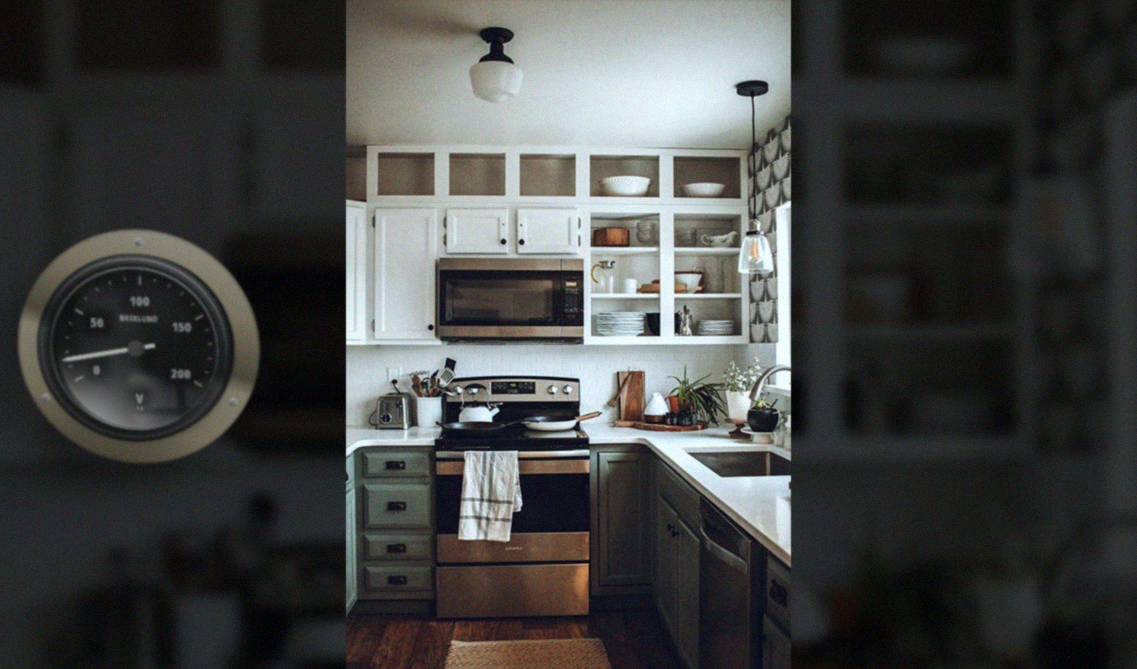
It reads {"value": 15, "unit": "V"}
